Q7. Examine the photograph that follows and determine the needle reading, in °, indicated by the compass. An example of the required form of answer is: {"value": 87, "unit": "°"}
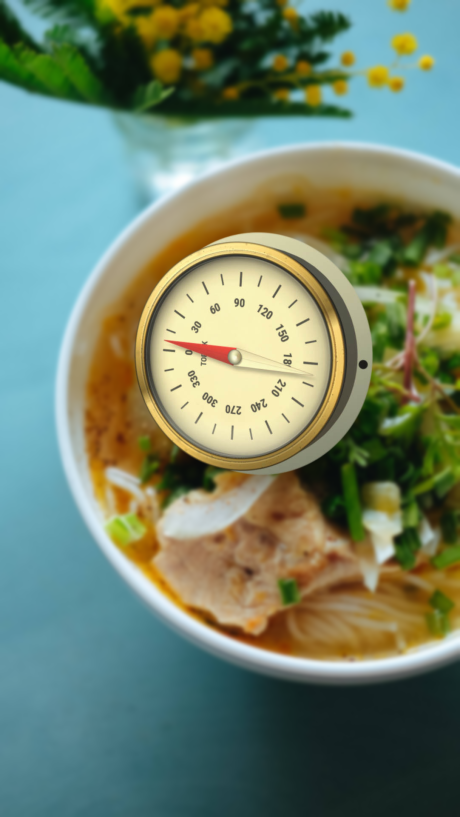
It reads {"value": 7.5, "unit": "°"}
